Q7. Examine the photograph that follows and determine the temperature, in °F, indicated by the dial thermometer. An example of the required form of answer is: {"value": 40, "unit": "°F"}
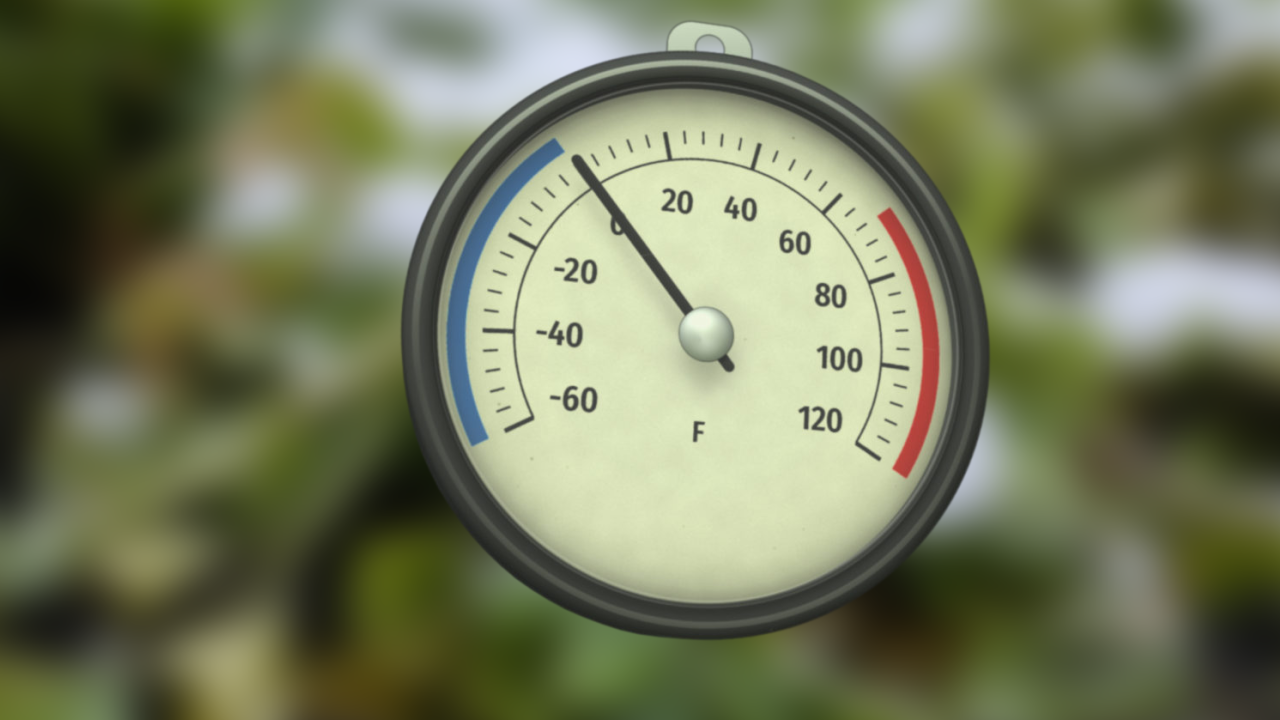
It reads {"value": 0, "unit": "°F"}
